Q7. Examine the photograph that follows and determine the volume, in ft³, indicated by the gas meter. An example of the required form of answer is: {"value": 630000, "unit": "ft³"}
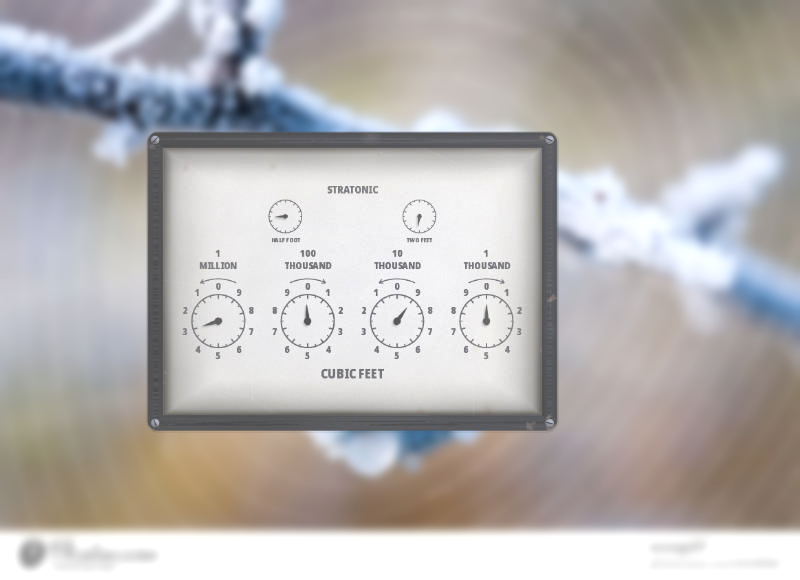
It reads {"value": 299000, "unit": "ft³"}
